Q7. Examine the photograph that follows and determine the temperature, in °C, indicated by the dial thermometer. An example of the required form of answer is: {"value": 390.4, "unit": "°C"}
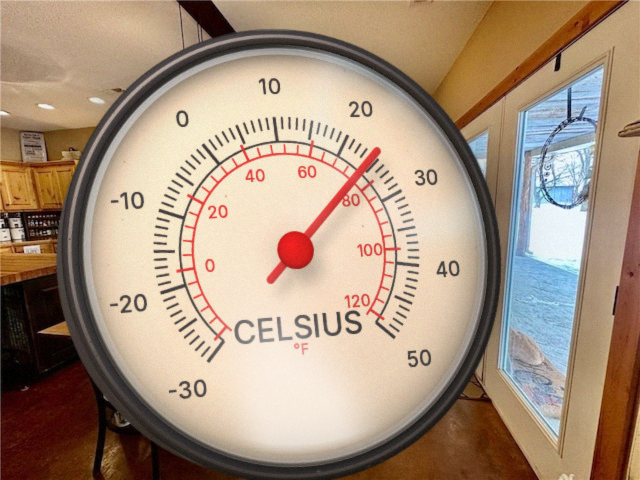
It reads {"value": 24, "unit": "°C"}
